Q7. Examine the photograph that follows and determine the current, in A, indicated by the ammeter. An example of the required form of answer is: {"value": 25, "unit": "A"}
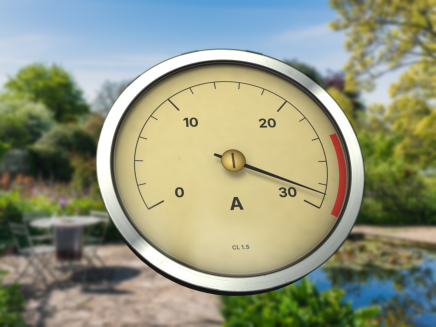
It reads {"value": 29, "unit": "A"}
